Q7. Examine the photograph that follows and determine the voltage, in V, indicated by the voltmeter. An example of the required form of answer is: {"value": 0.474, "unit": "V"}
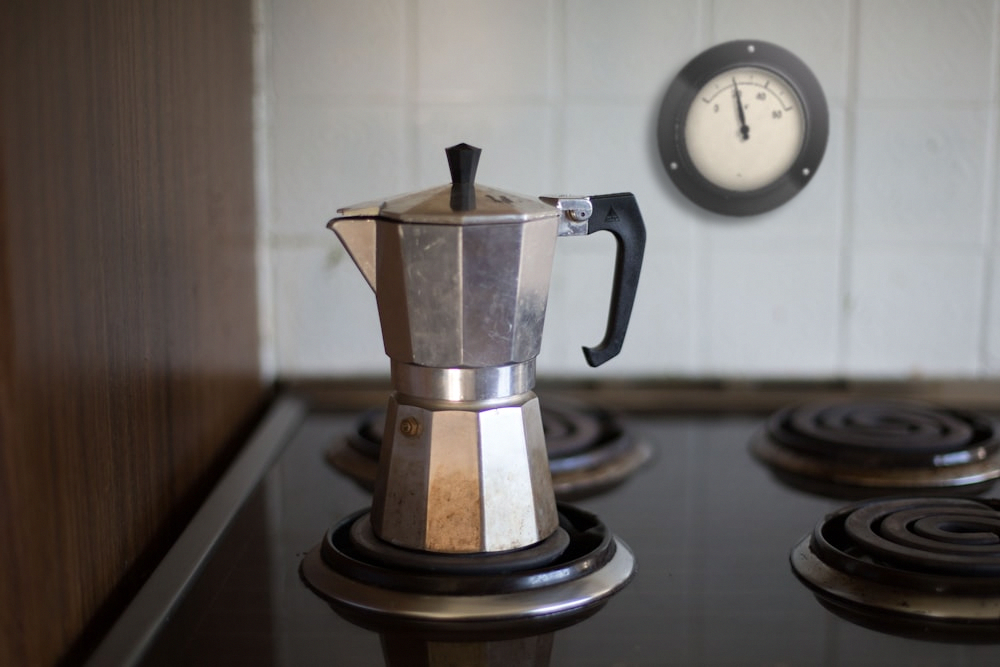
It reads {"value": 20, "unit": "V"}
